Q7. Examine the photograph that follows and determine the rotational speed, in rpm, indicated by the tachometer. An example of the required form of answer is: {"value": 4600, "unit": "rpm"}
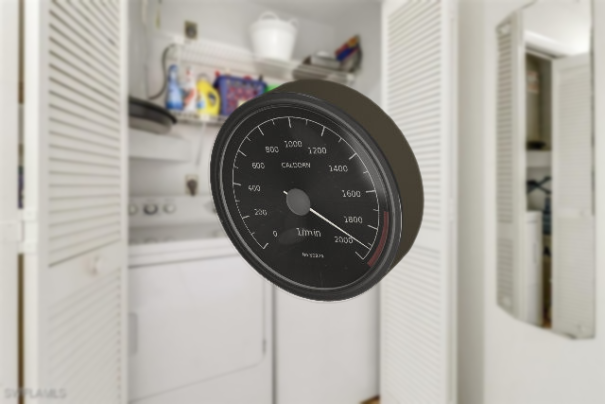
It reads {"value": 1900, "unit": "rpm"}
